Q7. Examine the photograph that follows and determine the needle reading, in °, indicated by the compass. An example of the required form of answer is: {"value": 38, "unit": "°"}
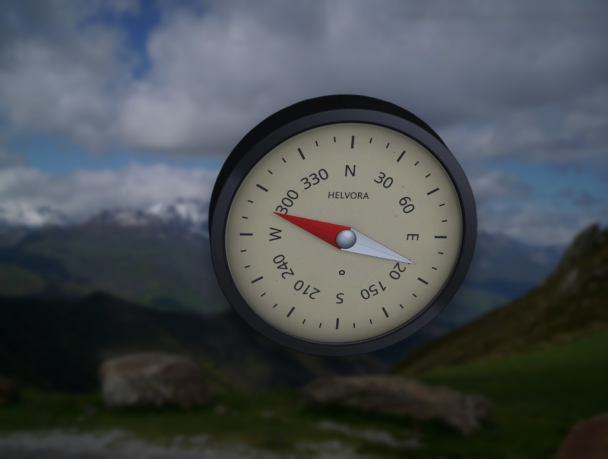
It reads {"value": 290, "unit": "°"}
